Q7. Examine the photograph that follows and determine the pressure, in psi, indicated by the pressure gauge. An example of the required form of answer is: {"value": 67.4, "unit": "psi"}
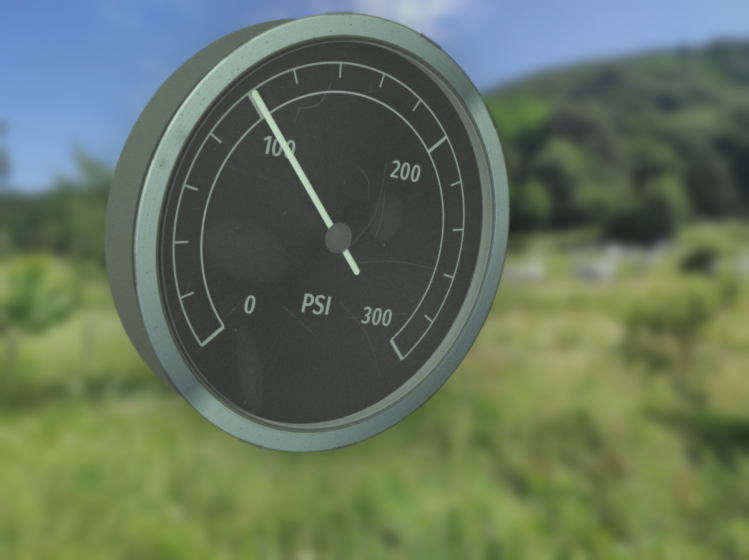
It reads {"value": 100, "unit": "psi"}
